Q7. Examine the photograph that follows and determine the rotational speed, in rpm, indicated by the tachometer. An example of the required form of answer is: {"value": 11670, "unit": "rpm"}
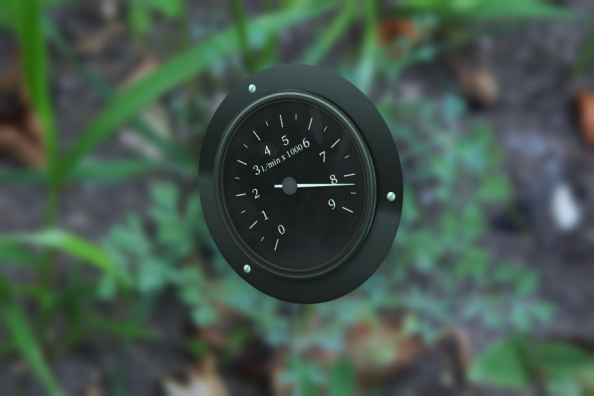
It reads {"value": 8250, "unit": "rpm"}
